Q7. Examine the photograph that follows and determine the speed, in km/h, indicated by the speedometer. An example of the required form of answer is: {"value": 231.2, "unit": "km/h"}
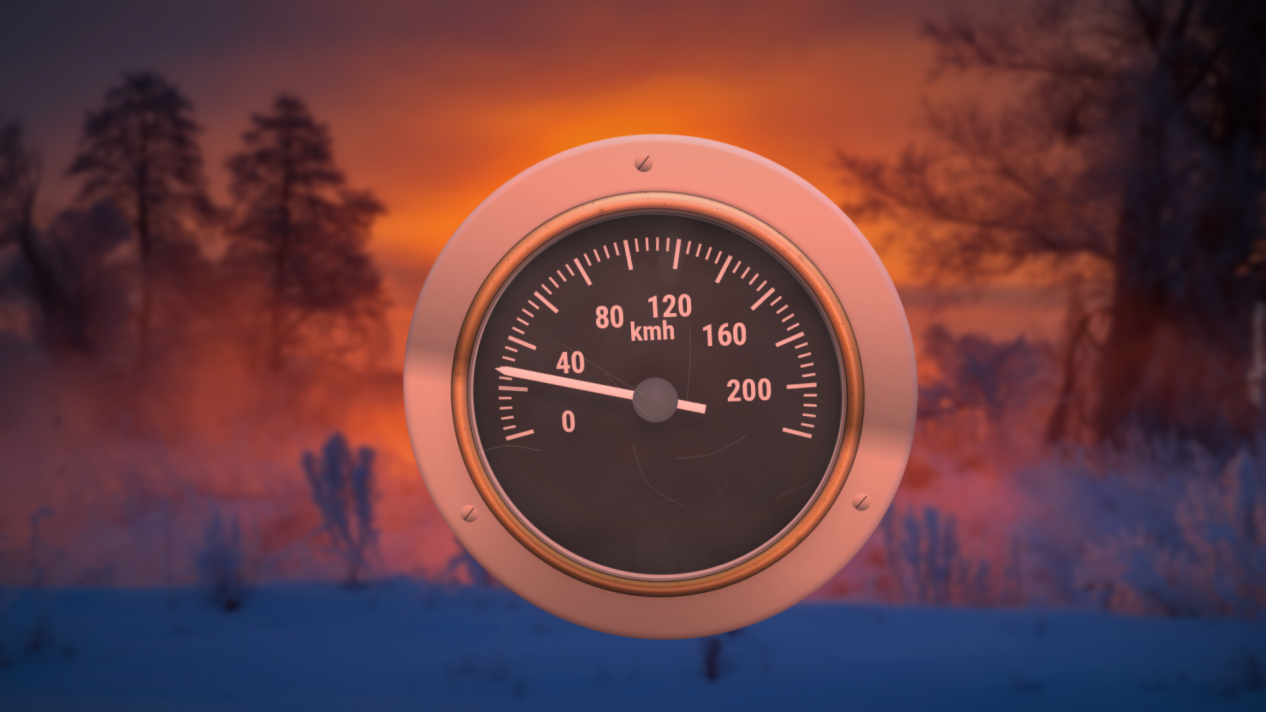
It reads {"value": 28, "unit": "km/h"}
